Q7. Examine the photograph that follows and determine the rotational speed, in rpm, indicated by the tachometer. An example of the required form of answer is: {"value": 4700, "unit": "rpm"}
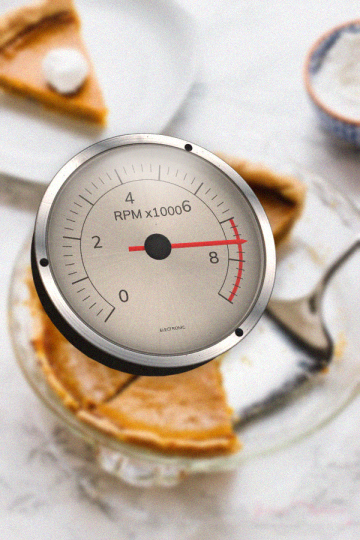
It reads {"value": 7600, "unit": "rpm"}
